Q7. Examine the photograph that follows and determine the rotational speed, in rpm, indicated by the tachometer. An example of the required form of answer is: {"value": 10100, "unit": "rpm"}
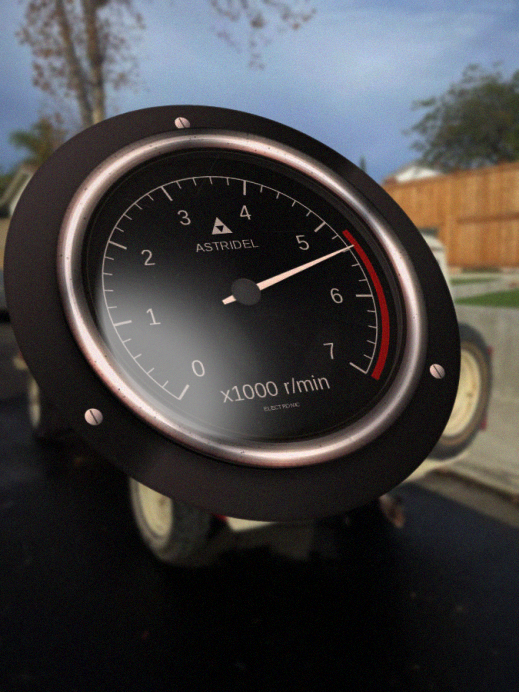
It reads {"value": 5400, "unit": "rpm"}
